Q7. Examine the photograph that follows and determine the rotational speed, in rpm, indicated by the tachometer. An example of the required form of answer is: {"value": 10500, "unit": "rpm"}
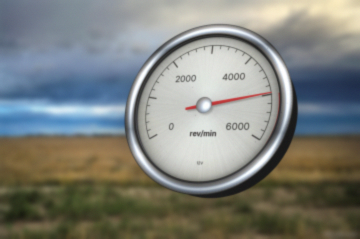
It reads {"value": 5000, "unit": "rpm"}
